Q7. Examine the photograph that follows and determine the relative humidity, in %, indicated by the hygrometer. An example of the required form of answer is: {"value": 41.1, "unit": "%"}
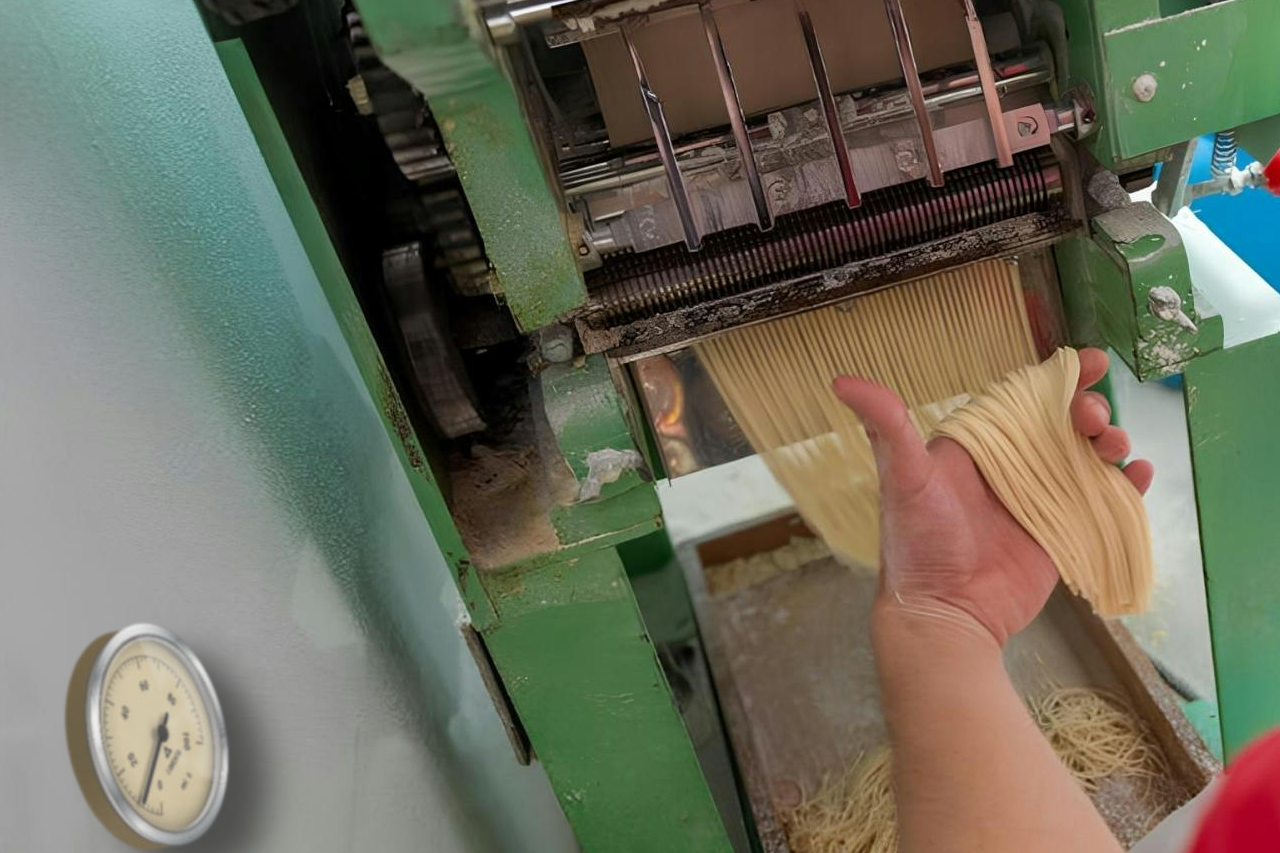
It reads {"value": 10, "unit": "%"}
